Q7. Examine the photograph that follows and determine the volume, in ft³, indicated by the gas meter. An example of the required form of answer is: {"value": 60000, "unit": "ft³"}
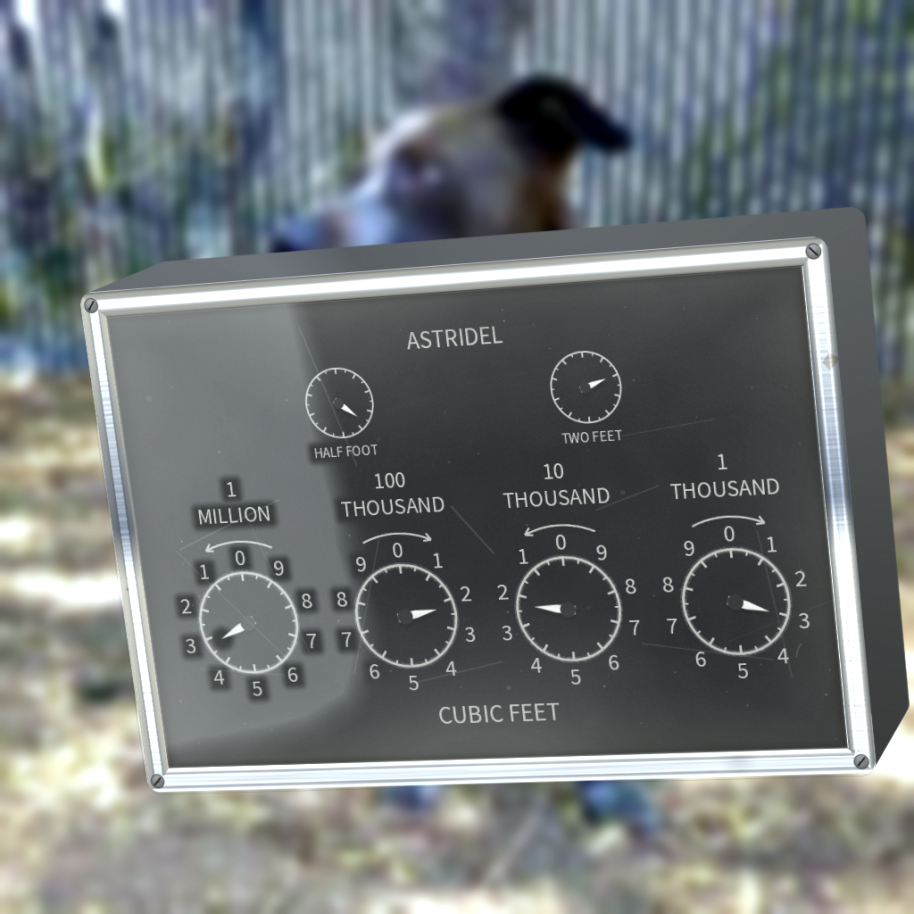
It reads {"value": 322300, "unit": "ft³"}
